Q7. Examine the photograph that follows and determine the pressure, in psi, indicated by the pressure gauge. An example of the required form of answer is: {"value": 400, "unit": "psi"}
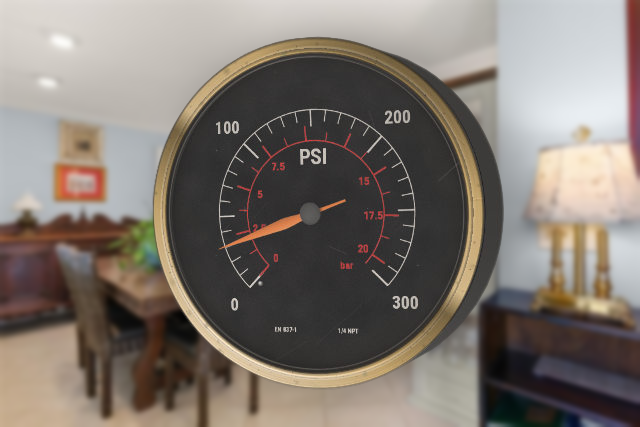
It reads {"value": 30, "unit": "psi"}
